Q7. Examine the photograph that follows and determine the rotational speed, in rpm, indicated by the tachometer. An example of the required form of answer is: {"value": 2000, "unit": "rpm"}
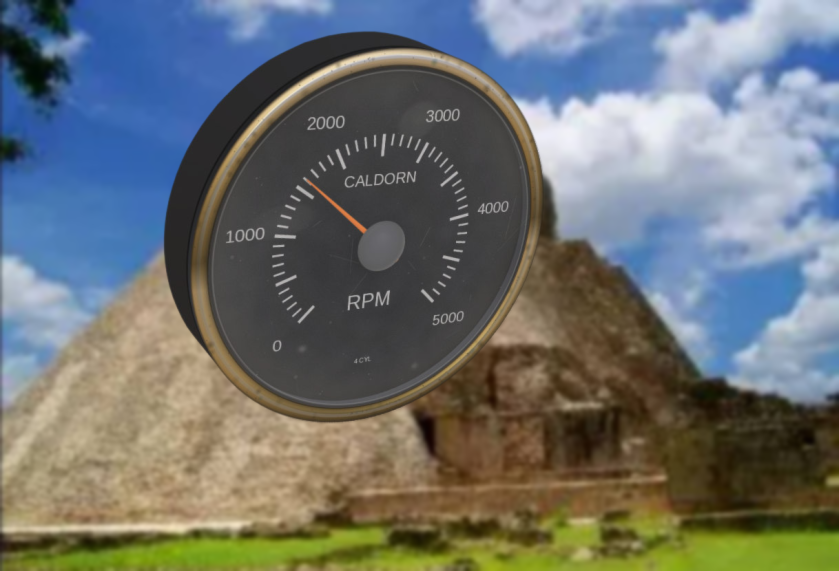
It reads {"value": 1600, "unit": "rpm"}
